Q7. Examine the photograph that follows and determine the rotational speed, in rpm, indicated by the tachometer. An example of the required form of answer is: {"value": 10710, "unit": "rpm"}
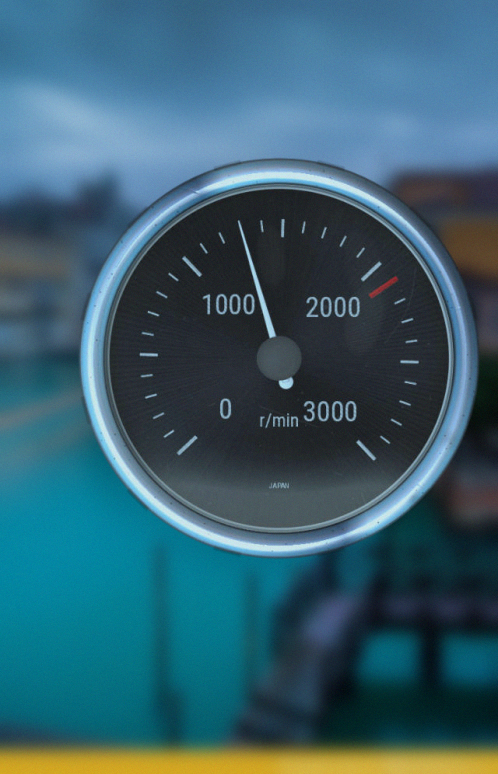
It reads {"value": 1300, "unit": "rpm"}
